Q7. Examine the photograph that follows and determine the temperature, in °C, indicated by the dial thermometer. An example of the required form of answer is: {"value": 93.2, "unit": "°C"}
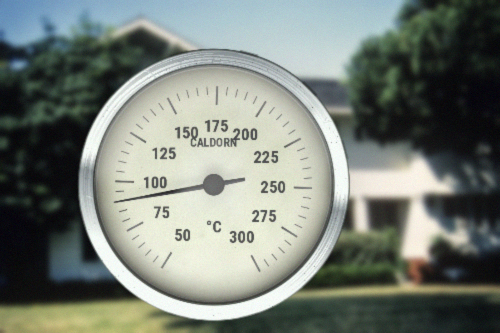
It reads {"value": 90, "unit": "°C"}
